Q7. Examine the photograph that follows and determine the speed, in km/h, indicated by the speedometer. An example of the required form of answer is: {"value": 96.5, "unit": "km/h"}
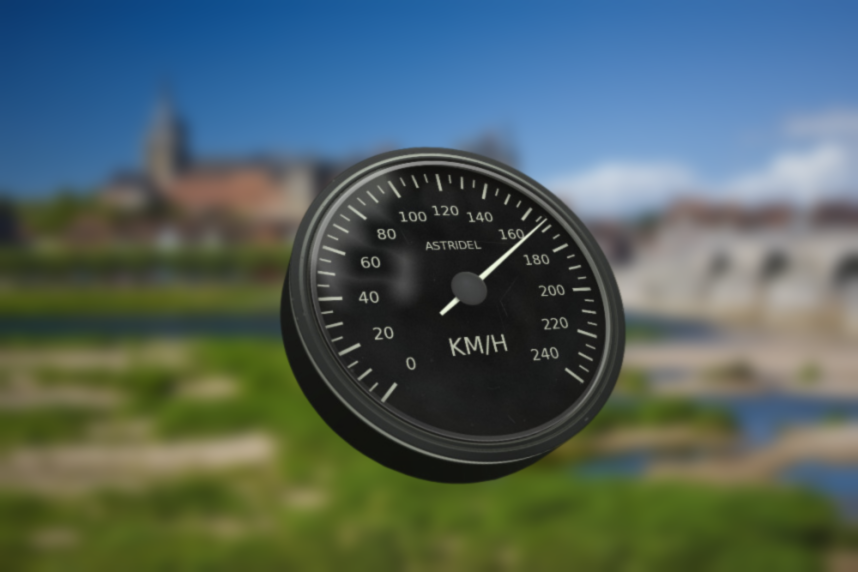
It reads {"value": 167.5, "unit": "km/h"}
